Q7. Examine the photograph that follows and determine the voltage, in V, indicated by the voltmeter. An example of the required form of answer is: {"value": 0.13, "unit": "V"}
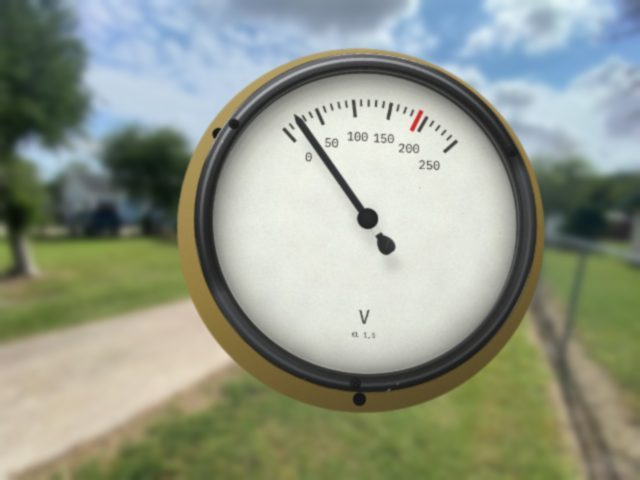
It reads {"value": 20, "unit": "V"}
